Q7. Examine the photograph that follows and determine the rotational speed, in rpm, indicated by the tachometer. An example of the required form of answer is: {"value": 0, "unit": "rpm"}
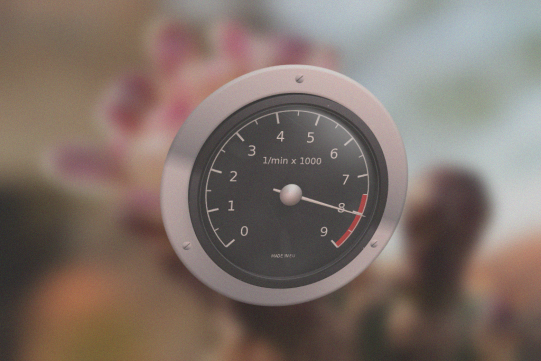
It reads {"value": 8000, "unit": "rpm"}
